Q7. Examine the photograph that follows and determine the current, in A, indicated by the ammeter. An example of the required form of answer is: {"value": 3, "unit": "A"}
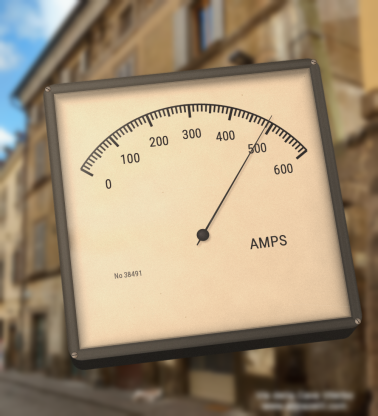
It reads {"value": 490, "unit": "A"}
